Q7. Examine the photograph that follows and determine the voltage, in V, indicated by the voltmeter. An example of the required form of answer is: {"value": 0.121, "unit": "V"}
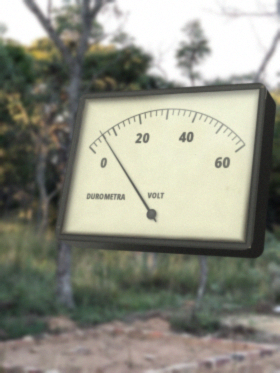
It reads {"value": 6, "unit": "V"}
